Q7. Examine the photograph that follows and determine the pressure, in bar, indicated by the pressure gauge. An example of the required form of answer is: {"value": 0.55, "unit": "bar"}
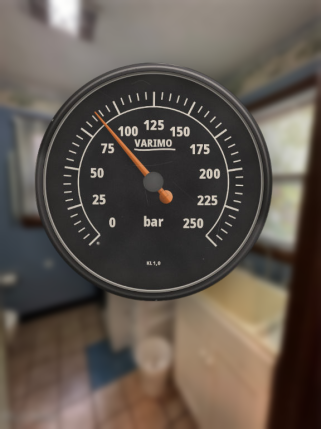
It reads {"value": 87.5, "unit": "bar"}
